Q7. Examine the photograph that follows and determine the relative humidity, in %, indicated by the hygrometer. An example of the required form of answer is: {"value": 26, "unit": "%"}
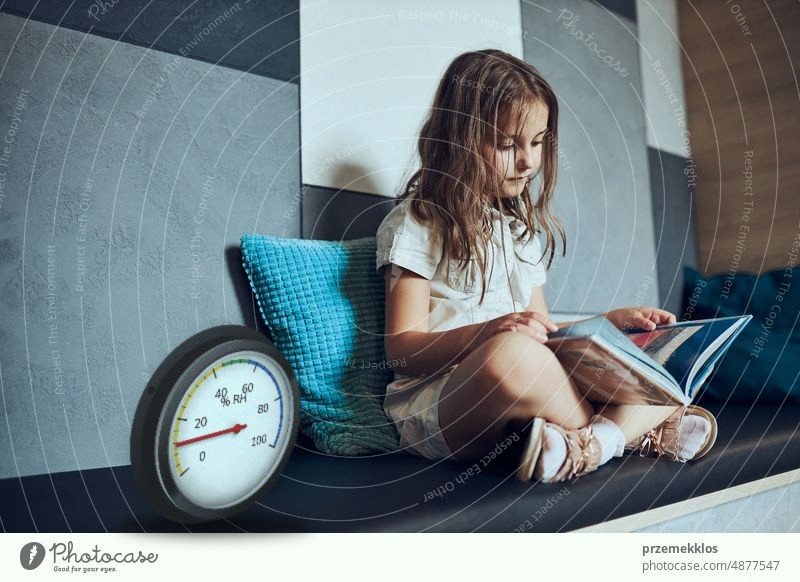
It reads {"value": 12, "unit": "%"}
